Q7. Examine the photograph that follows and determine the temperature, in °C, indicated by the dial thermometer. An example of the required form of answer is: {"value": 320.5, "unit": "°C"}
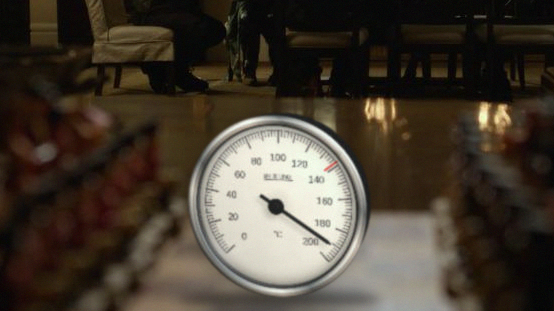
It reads {"value": 190, "unit": "°C"}
